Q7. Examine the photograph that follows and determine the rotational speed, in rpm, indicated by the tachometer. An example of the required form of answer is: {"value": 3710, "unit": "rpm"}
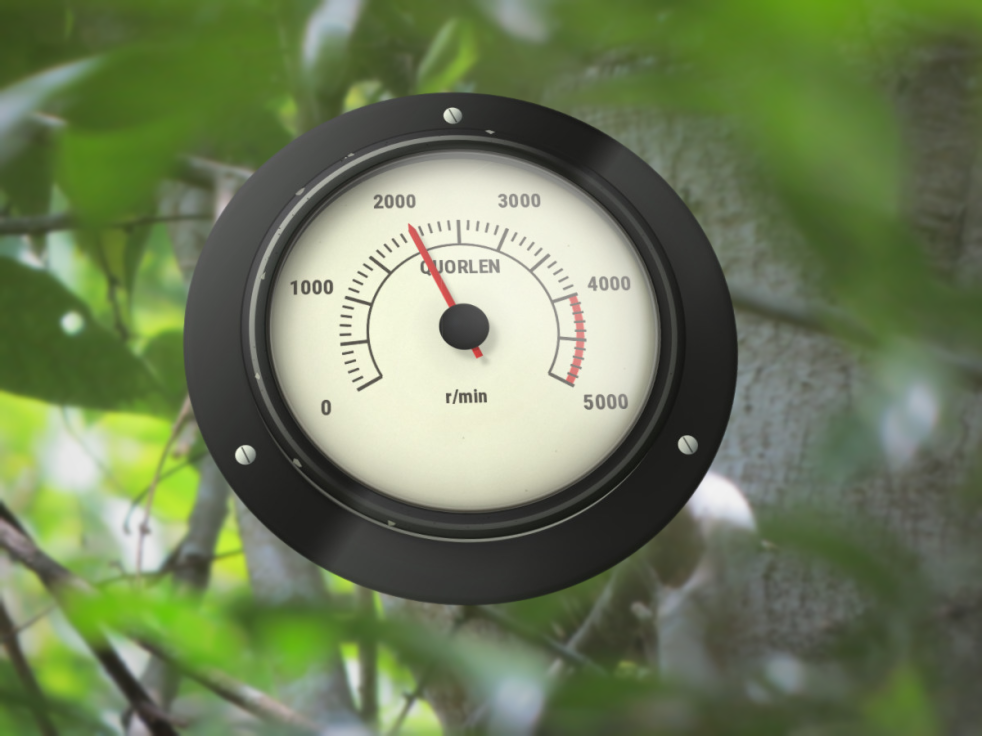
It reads {"value": 2000, "unit": "rpm"}
